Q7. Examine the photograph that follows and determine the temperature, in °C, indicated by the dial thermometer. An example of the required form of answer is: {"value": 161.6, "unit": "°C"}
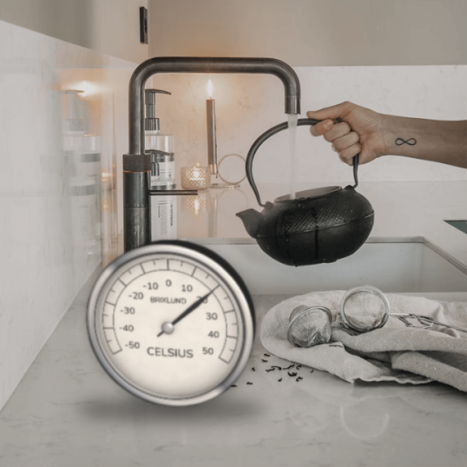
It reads {"value": 20, "unit": "°C"}
